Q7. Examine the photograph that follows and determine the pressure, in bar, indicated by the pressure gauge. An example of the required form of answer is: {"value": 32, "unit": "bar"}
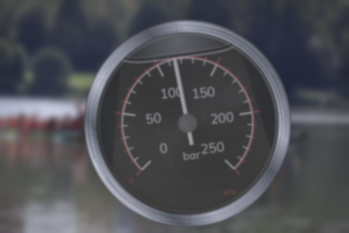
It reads {"value": 115, "unit": "bar"}
